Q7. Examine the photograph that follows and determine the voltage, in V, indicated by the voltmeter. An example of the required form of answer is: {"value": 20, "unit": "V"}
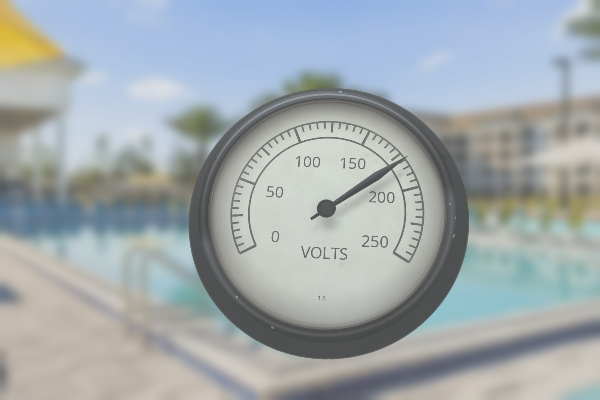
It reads {"value": 180, "unit": "V"}
